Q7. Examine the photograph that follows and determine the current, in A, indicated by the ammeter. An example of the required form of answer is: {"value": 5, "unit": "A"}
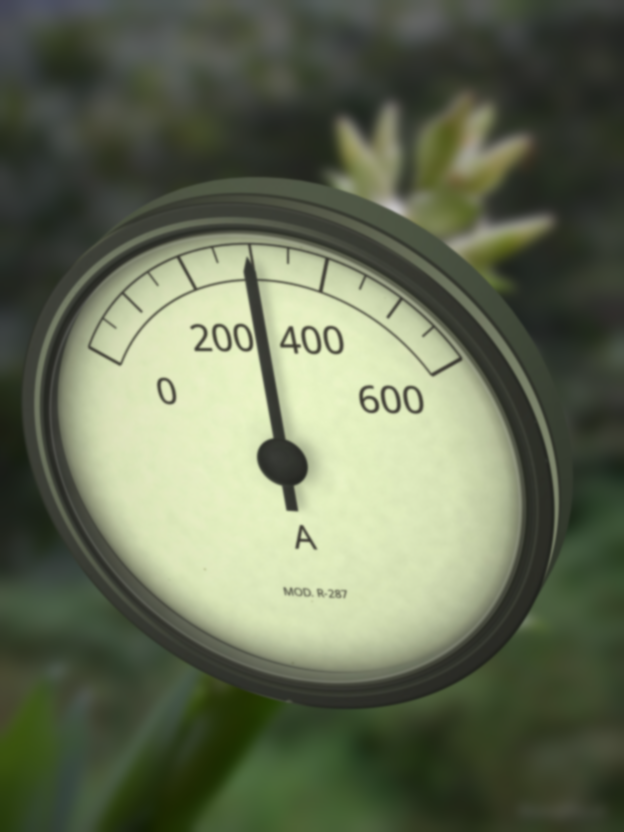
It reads {"value": 300, "unit": "A"}
